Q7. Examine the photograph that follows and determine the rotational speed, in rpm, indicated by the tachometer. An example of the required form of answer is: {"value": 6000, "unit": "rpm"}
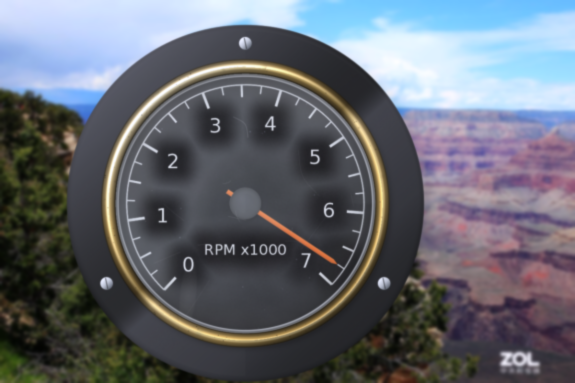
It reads {"value": 6750, "unit": "rpm"}
